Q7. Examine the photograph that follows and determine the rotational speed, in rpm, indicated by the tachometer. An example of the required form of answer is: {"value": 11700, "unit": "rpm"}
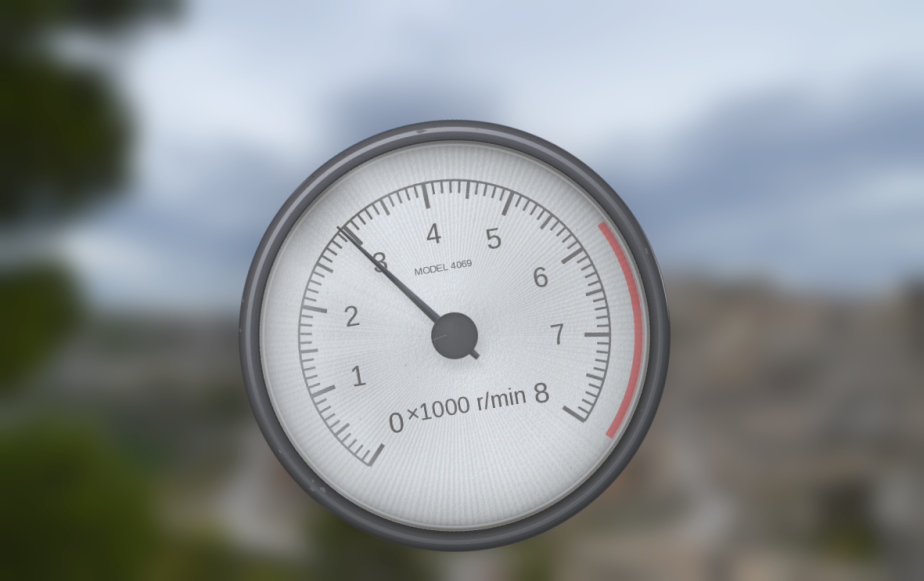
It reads {"value": 2950, "unit": "rpm"}
